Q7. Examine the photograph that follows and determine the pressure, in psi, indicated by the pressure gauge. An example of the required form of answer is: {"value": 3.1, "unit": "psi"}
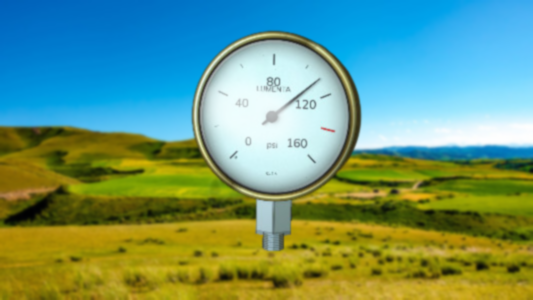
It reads {"value": 110, "unit": "psi"}
